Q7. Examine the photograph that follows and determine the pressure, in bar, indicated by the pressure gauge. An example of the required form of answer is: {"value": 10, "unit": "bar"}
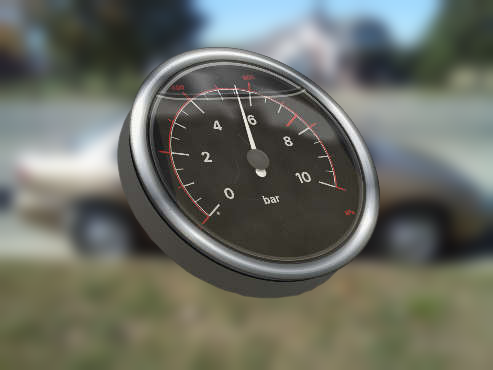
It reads {"value": 5.5, "unit": "bar"}
